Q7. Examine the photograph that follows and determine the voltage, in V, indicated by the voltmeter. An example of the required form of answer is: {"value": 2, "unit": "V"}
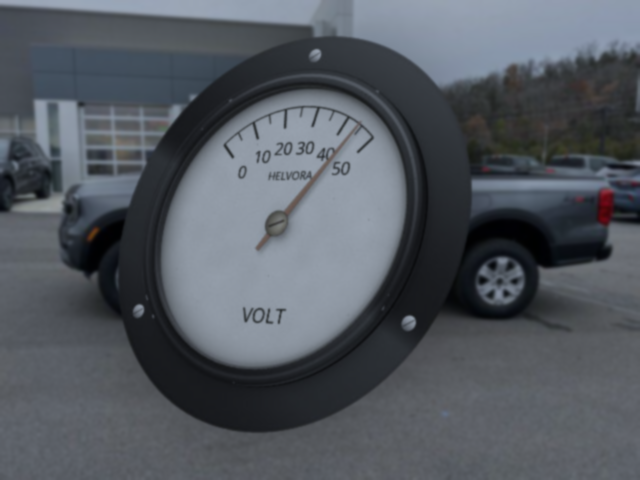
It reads {"value": 45, "unit": "V"}
